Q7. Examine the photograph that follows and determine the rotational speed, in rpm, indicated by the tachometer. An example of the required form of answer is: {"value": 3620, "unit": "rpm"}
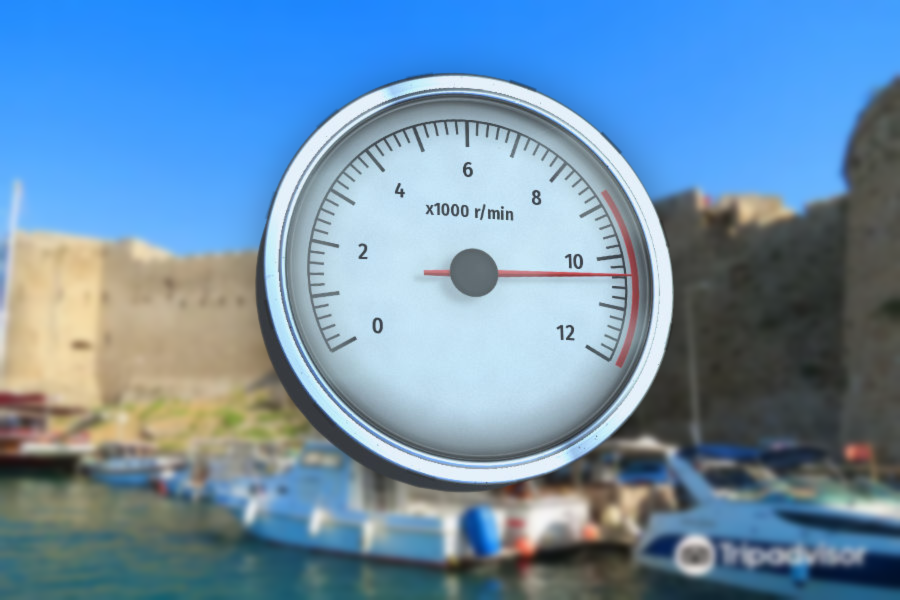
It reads {"value": 10400, "unit": "rpm"}
